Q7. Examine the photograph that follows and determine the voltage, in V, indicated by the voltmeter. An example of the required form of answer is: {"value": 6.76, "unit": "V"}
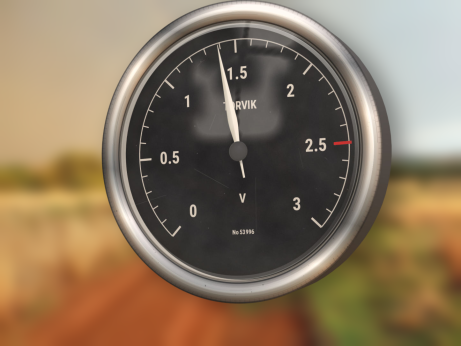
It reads {"value": 1.4, "unit": "V"}
